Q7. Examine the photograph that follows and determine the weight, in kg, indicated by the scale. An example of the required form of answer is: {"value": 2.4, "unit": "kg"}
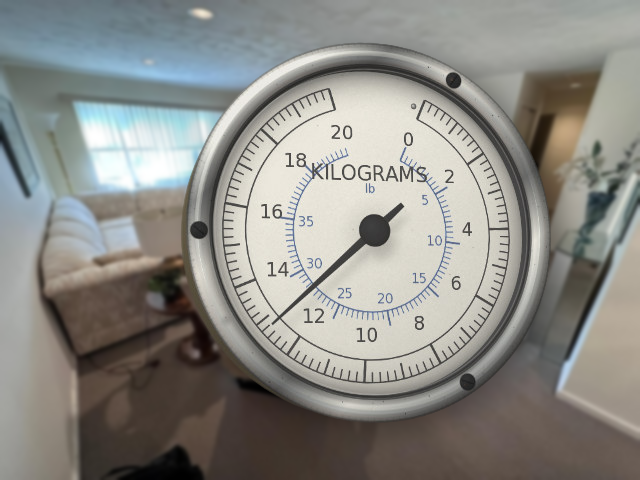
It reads {"value": 12.8, "unit": "kg"}
